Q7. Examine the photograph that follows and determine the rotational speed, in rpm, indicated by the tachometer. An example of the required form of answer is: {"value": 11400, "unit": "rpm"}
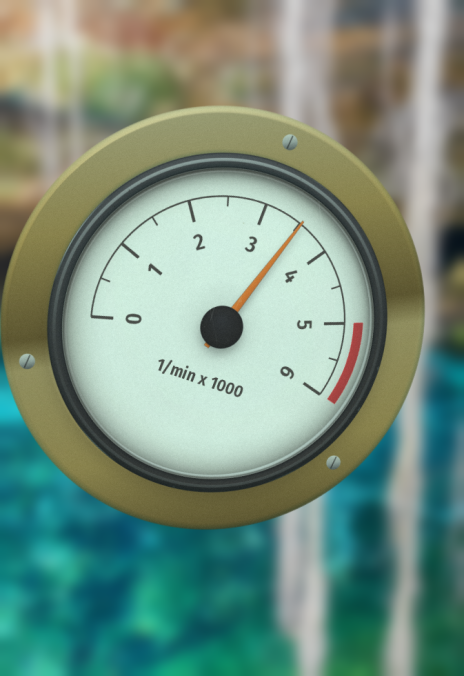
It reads {"value": 3500, "unit": "rpm"}
